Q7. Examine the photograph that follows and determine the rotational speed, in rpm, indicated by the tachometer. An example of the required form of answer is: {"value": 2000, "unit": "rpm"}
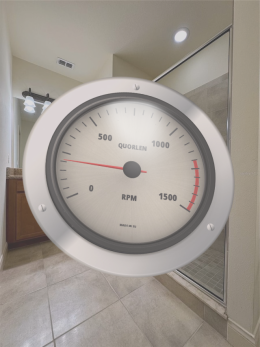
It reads {"value": 200, "unit": "rpm"}
